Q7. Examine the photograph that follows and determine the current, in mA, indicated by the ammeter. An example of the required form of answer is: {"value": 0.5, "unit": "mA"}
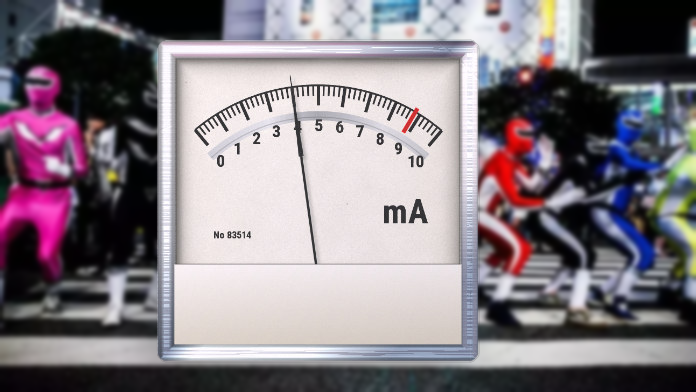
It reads {"value": 4, "unit": "mA"}
